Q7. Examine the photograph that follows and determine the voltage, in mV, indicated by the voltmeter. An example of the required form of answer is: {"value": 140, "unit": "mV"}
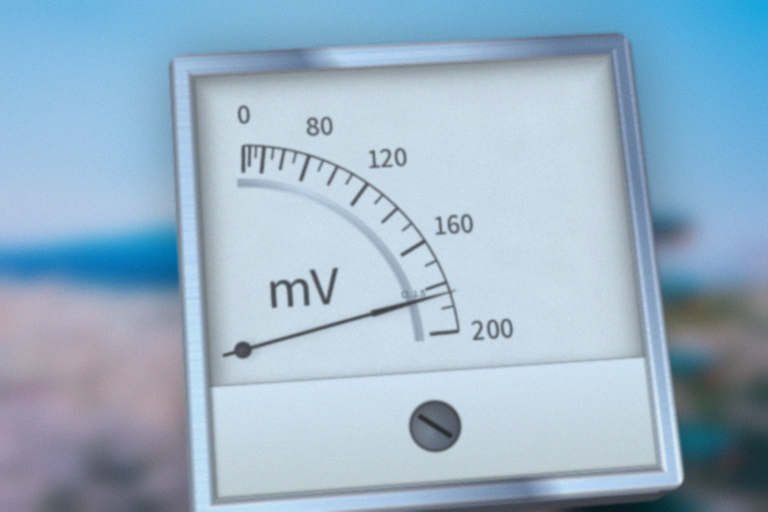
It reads {"value": 185, "unit": "mV"}
